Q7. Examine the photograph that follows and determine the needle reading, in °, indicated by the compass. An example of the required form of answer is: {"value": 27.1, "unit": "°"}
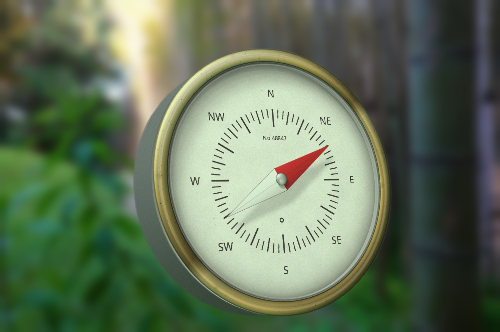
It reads {"value": 60, "unit": "°"}
